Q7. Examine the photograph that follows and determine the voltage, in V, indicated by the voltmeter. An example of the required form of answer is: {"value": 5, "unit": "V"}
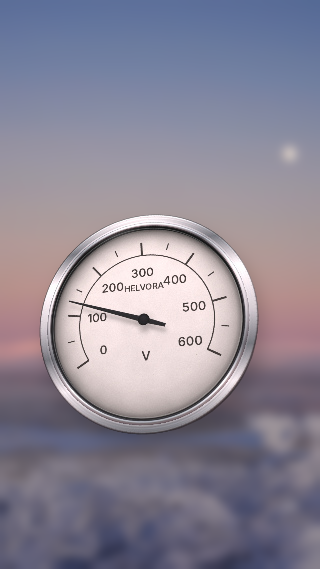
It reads {"value": 125, "unit": "V"}
